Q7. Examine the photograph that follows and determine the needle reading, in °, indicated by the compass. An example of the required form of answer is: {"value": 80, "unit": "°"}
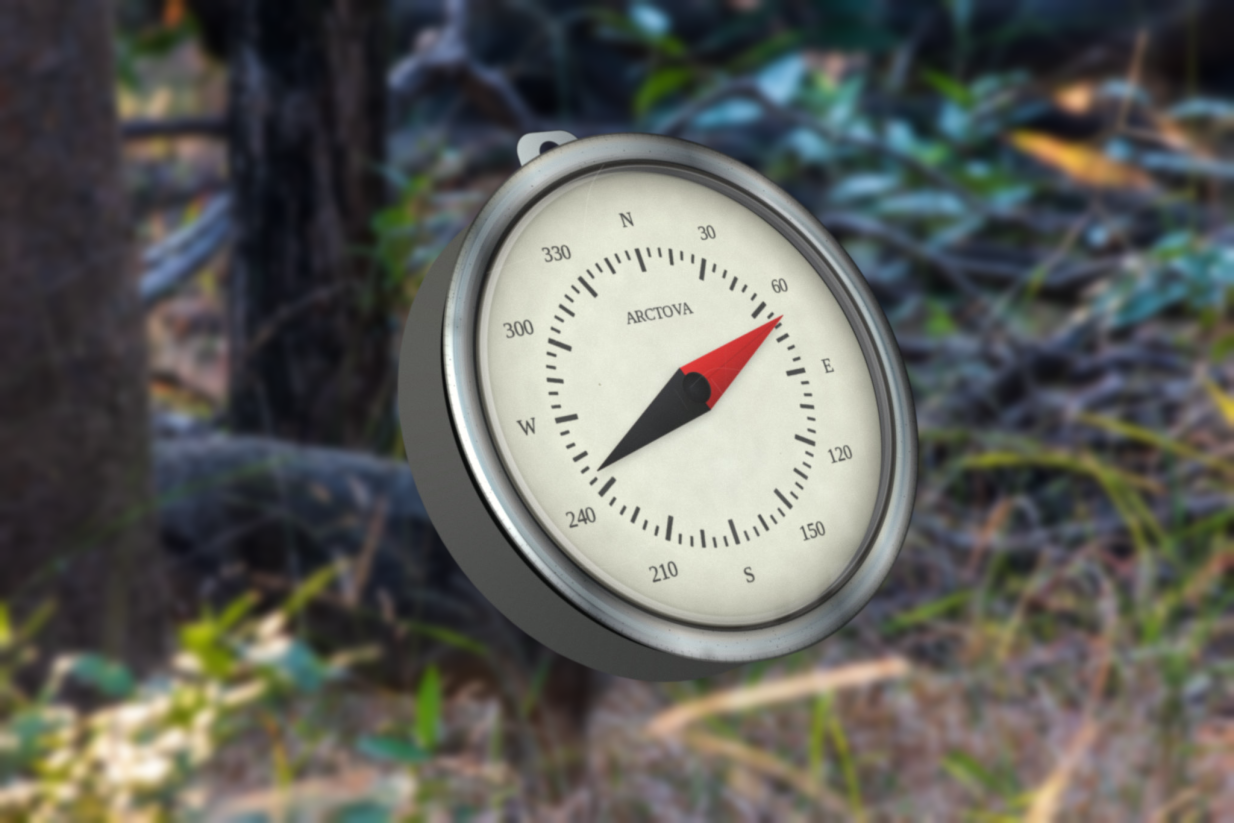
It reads {"value": 67.5, "unit": "°"}
